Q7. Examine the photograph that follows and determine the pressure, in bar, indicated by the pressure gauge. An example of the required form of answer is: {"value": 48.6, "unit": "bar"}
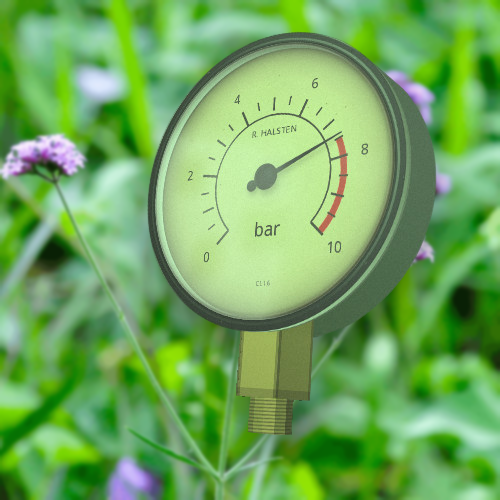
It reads {"value": 7.5, "unit": "bar"}
